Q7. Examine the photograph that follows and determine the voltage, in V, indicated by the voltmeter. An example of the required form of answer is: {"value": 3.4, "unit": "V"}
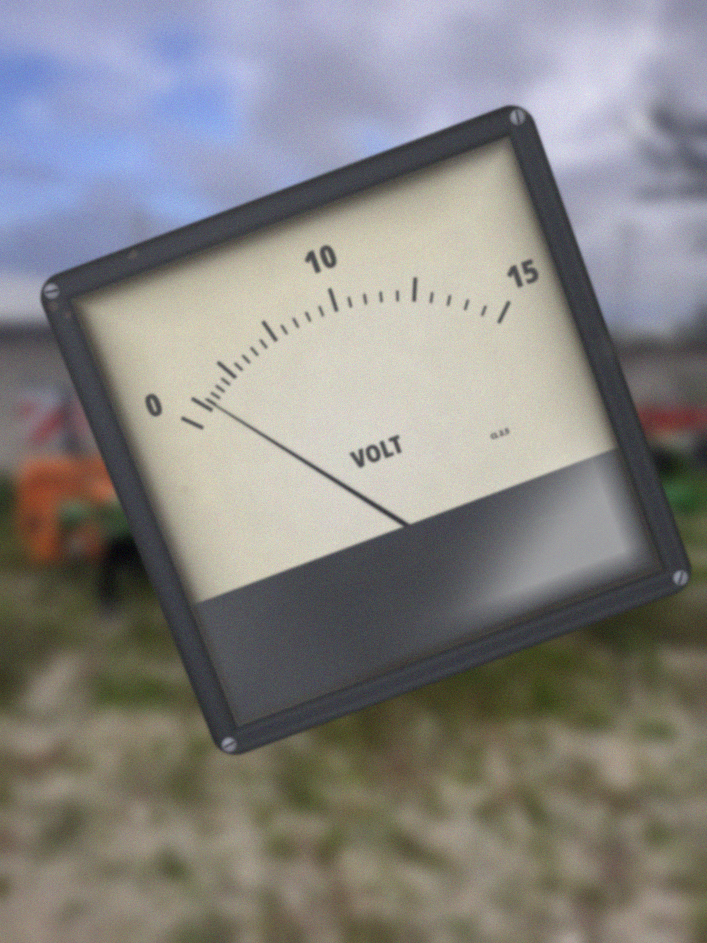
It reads {"value": 3, "unit": "V"}
